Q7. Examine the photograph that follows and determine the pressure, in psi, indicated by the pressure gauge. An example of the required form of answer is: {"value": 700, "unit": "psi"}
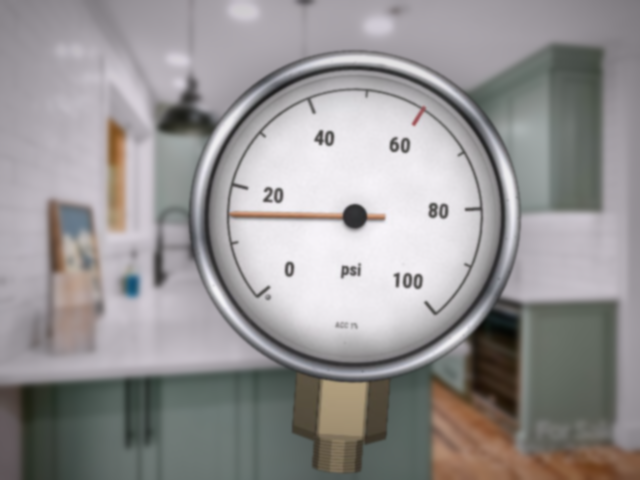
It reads {"value": 15, "unit": "psi"}
